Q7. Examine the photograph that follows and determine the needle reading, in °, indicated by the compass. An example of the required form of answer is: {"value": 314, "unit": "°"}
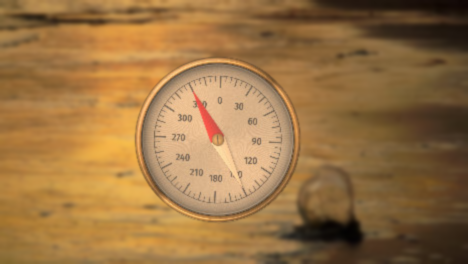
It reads {"value": 330, "unit": "°"}
